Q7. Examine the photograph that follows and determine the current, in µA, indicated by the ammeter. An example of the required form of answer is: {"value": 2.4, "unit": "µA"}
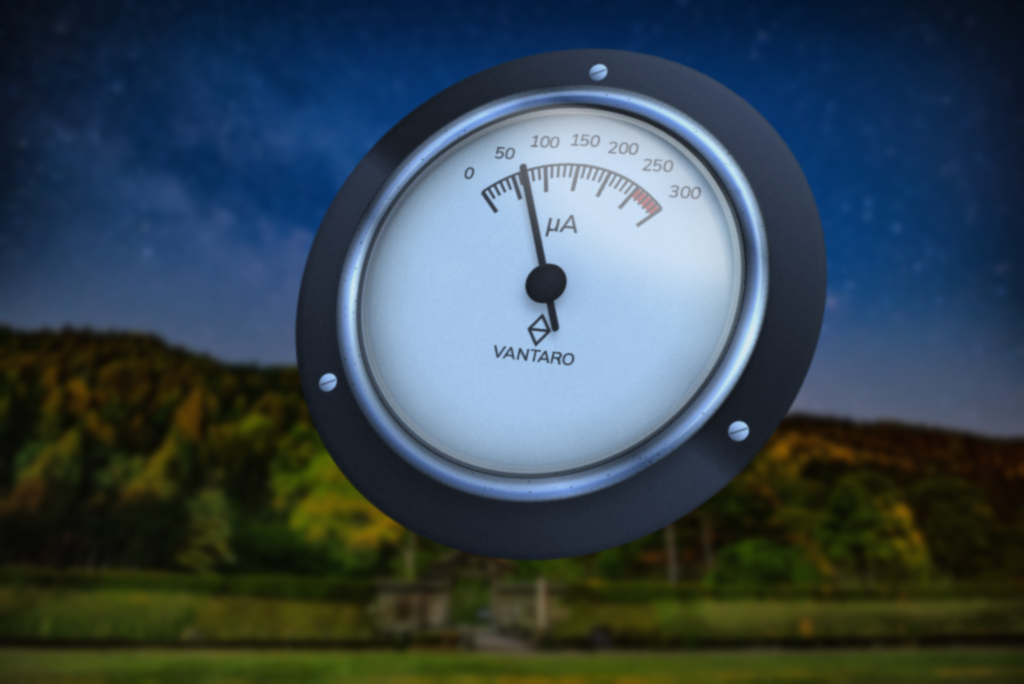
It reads {"value": 70, "unit": "µA"}
